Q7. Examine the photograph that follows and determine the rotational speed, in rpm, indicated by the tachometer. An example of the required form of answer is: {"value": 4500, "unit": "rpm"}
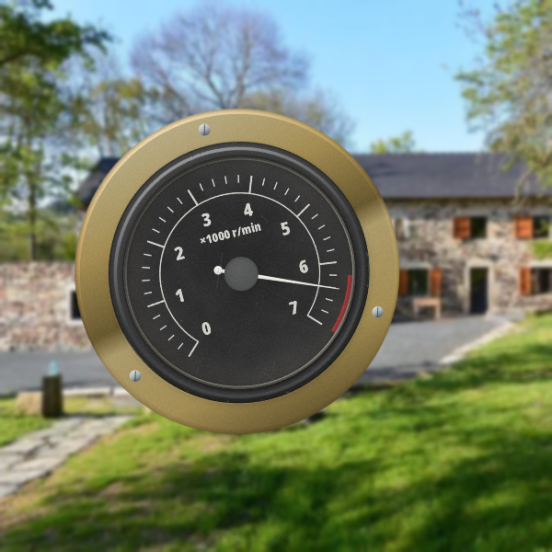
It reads {"value": 6400, "unit": "rpm"}
